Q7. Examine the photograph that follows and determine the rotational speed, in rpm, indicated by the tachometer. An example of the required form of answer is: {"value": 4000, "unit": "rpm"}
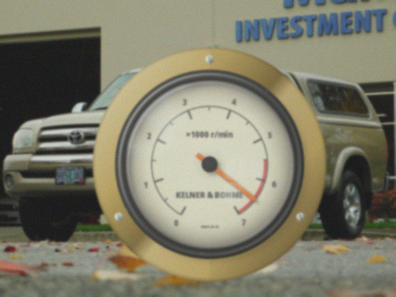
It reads {"value": 6500, "unit": "rpm"}
